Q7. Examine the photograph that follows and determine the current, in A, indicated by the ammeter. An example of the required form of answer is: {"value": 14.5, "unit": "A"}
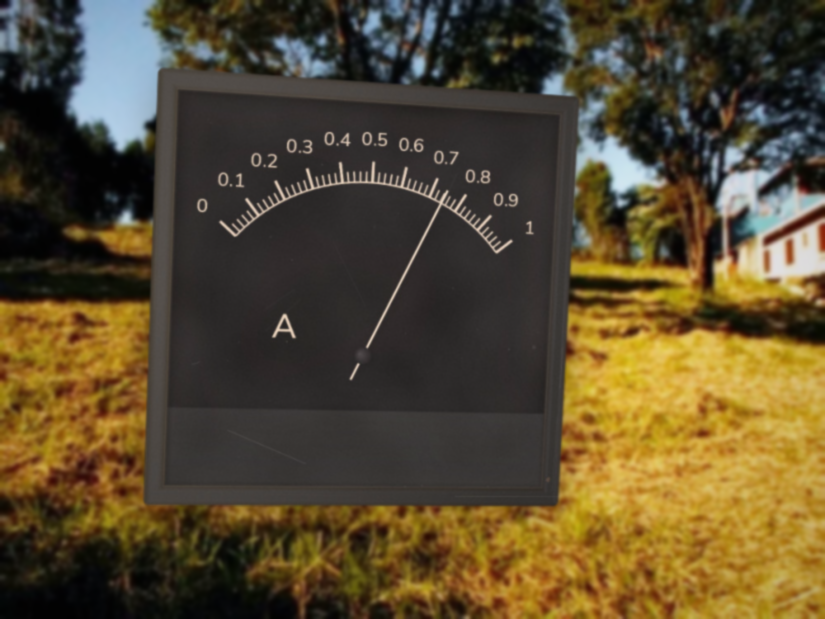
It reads {"value": 0.74, "unit": "A"}
